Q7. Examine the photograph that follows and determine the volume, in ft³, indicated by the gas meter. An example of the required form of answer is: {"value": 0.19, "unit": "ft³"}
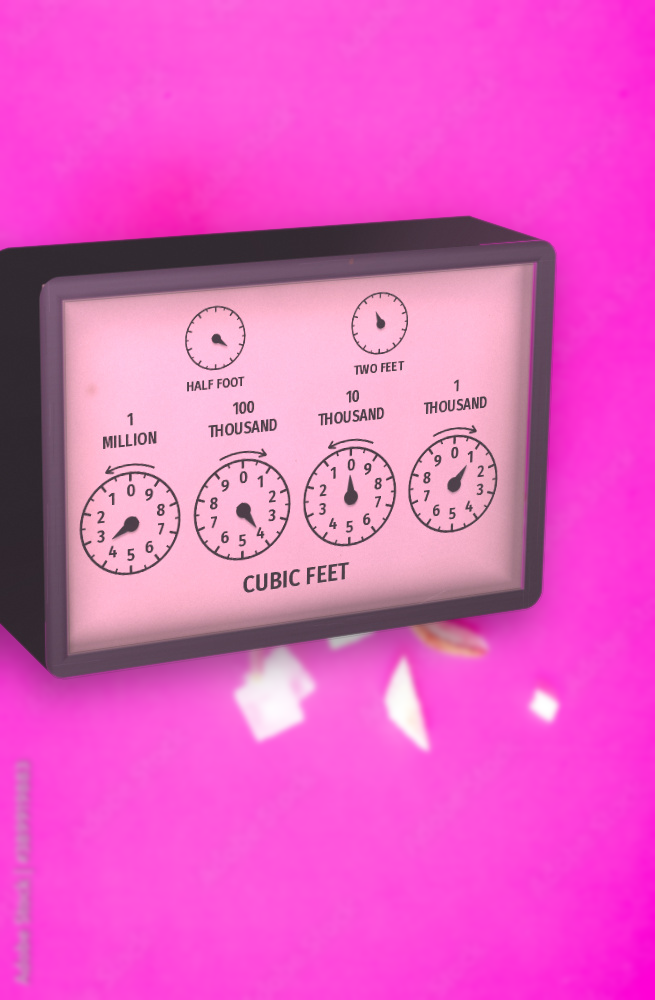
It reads {"value": 340100, "unit": "ft³"}
